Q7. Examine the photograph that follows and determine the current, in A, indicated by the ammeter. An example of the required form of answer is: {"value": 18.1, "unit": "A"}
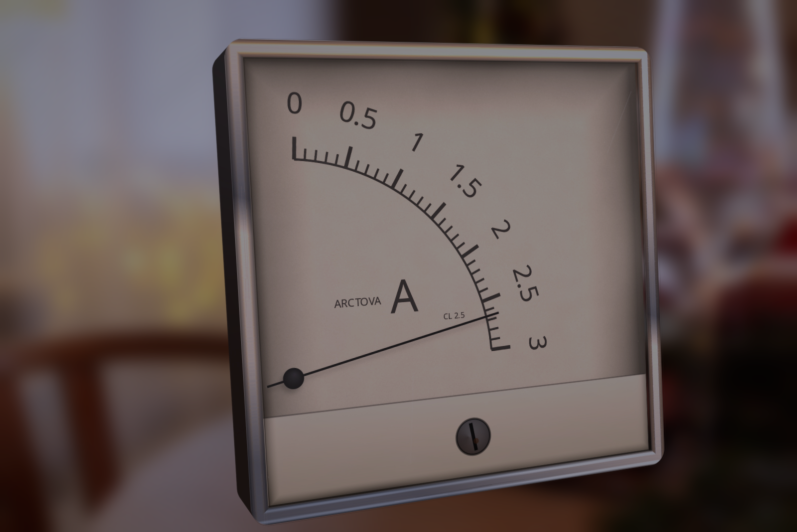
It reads {"value": 2.65, "unit": "A"}
